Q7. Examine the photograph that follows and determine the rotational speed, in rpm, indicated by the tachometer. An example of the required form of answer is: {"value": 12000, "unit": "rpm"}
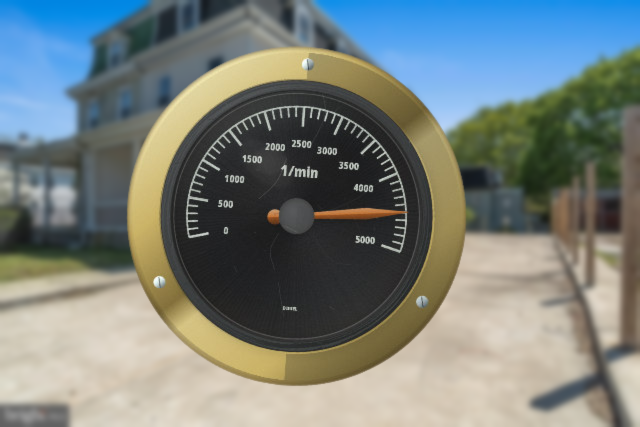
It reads {"value": 4500, "unit": "rpm"}
